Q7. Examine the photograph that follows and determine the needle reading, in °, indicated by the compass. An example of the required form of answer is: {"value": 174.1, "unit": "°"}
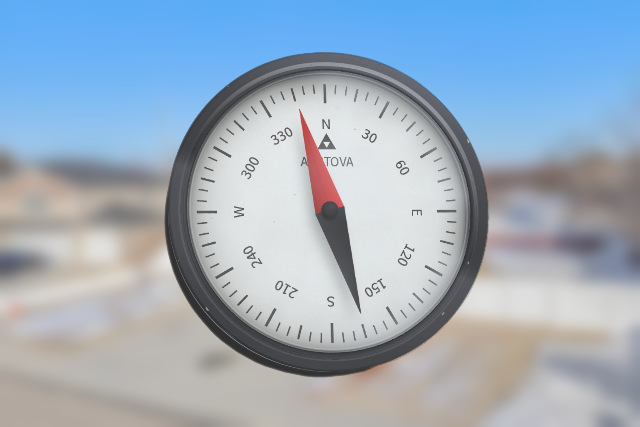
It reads {"value": 345, "unit": "°"}
